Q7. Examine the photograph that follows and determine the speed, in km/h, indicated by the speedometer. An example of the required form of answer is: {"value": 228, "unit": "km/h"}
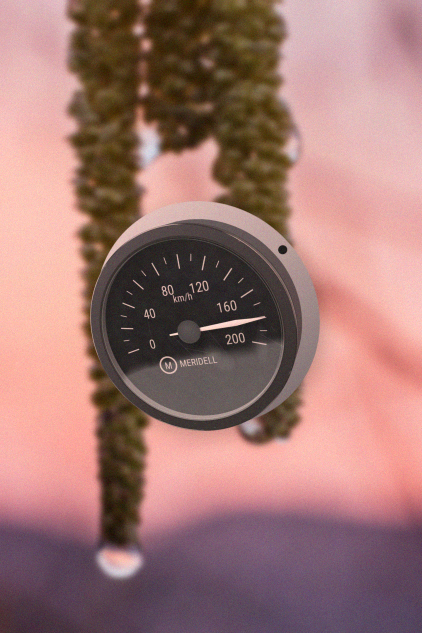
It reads {"value": 180, "unit": "km/h"}
